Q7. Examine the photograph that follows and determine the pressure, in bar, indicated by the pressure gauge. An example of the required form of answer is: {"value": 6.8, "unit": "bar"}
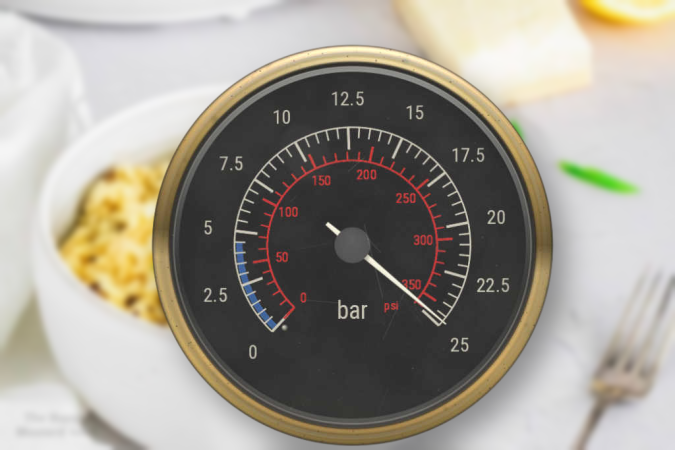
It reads {"value": 24.75, "unit": "bar"}
